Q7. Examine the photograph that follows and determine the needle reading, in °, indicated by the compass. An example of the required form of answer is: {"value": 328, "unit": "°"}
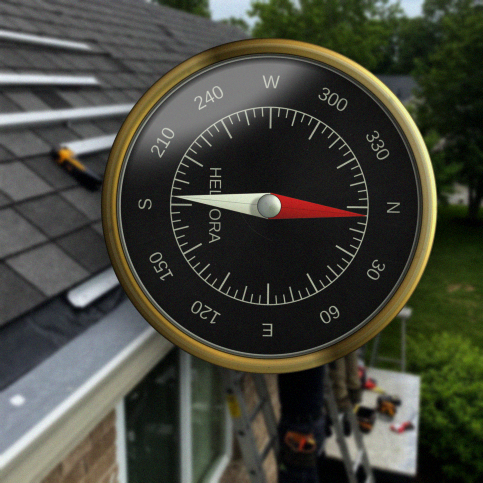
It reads {"value": 5, "unit": "°"}
